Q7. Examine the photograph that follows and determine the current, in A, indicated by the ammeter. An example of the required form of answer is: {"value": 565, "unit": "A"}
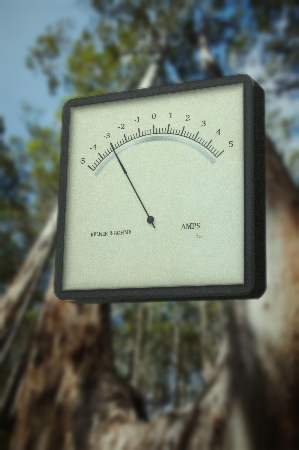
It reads {"value": -3, "unit": "A"}
